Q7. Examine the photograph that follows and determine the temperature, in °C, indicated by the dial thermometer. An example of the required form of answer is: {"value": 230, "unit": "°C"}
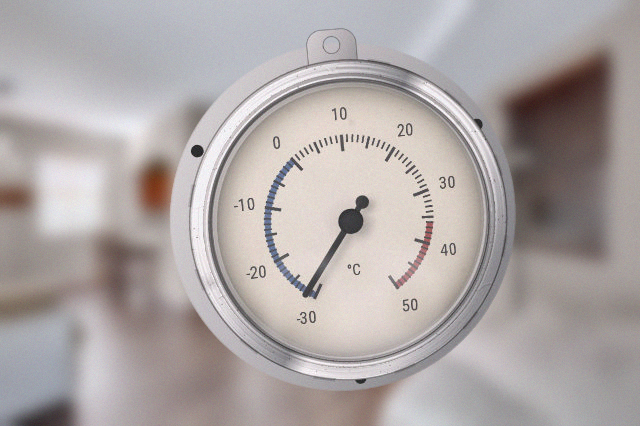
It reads {"value": -28, "unit": "°C"}
